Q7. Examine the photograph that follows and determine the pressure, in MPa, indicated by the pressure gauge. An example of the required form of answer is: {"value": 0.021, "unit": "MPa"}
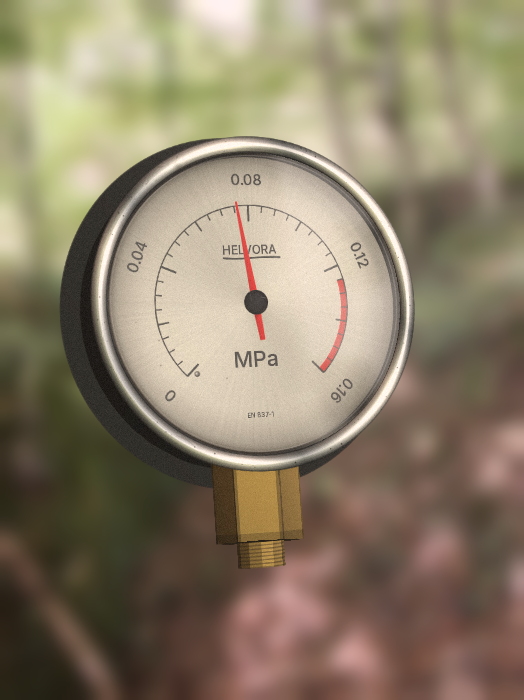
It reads {"value": 0.075, "unit": "MPa"}
